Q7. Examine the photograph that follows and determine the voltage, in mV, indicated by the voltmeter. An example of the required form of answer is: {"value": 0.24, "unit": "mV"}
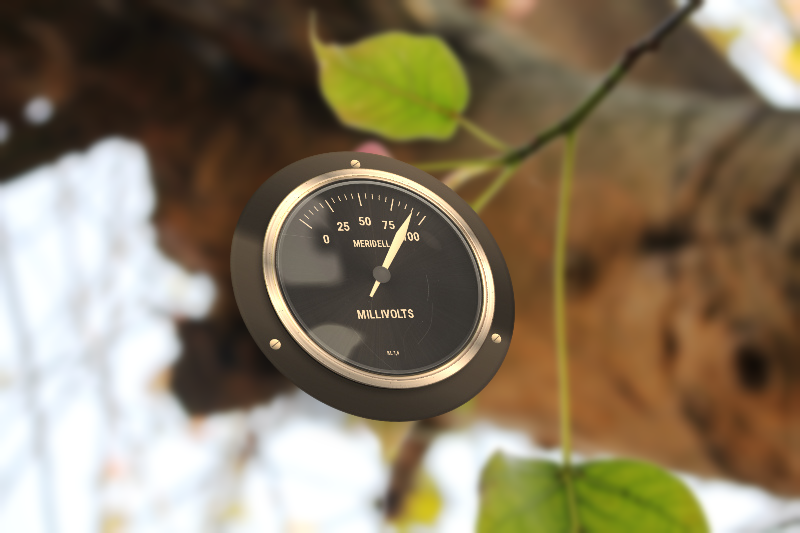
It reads {"value": 90, "unit": "mV"}
